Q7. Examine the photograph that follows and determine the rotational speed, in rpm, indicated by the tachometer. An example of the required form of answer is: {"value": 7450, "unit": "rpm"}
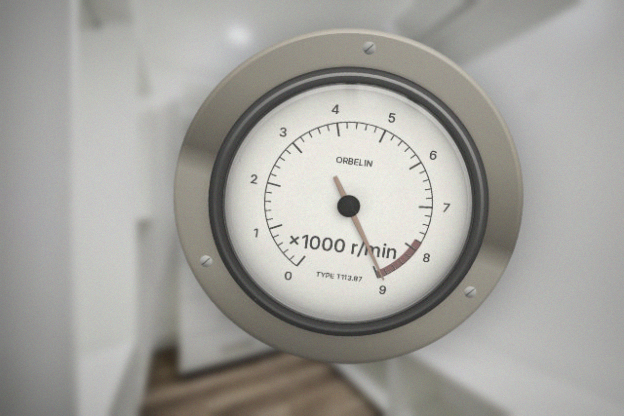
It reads {"value": 8900, "unit": "rpm"}
